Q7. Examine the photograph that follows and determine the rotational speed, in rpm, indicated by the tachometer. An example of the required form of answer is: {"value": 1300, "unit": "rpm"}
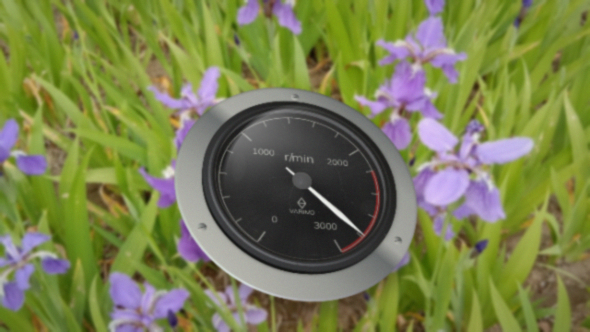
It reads {"value": 2800, "unit": "rpm"}
